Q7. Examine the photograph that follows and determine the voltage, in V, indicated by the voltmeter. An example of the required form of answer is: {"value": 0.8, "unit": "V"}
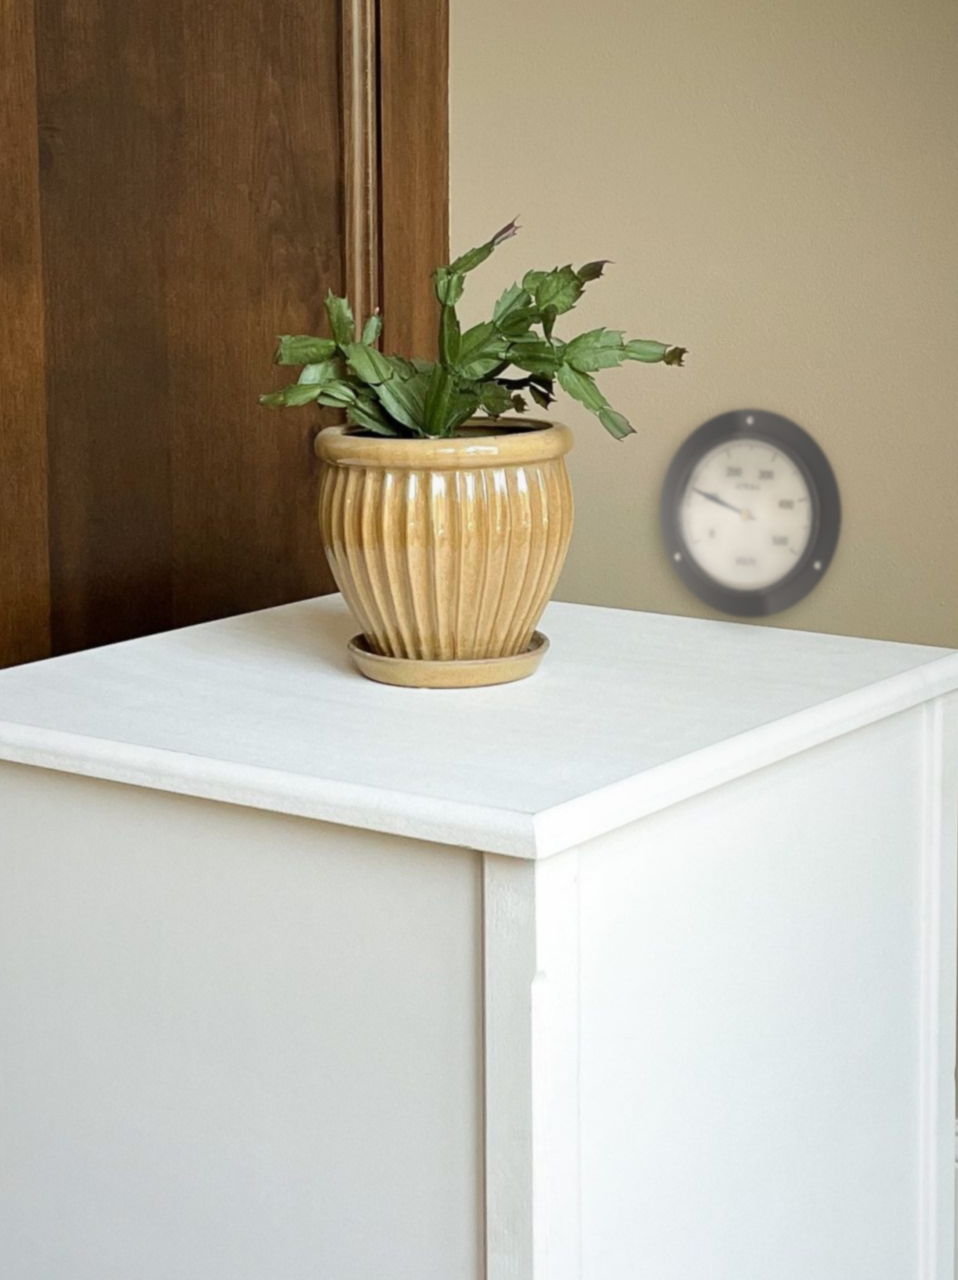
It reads {"value": 100, "unit": "V"}
